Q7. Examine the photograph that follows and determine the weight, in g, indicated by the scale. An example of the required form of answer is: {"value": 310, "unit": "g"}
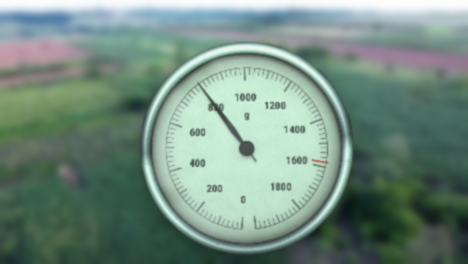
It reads {"value": 800, "unit": "g"}
